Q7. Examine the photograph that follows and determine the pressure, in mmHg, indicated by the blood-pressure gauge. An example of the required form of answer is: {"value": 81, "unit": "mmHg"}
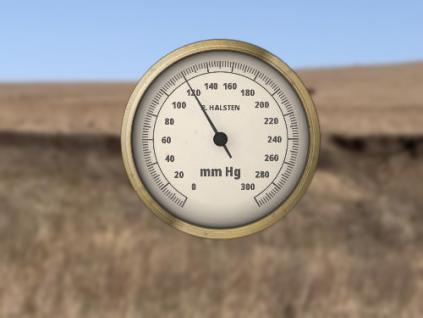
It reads {"value": 120, "unit": "mmHg"}
